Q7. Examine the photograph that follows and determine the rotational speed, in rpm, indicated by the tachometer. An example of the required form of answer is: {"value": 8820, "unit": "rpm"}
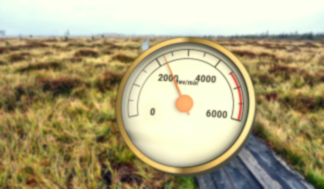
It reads {"value": 2250, "unit": "rpm"}
